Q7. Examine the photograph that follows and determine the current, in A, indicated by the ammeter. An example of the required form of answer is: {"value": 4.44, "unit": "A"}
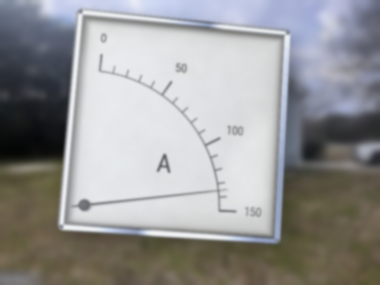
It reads {"value": 135, "unit": "A"}
